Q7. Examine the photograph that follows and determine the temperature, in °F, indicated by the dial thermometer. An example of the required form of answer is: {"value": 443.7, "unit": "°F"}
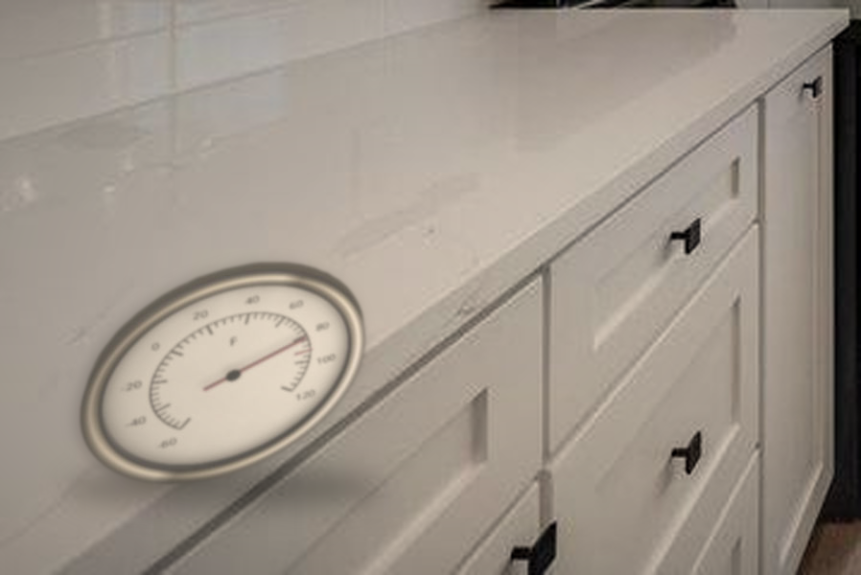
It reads {"value": 80, "unit": "°F"}
